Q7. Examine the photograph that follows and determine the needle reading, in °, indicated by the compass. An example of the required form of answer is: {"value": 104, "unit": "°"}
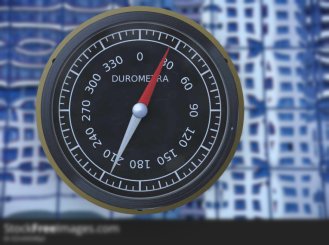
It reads {"value": 25, "unit": "°"}
